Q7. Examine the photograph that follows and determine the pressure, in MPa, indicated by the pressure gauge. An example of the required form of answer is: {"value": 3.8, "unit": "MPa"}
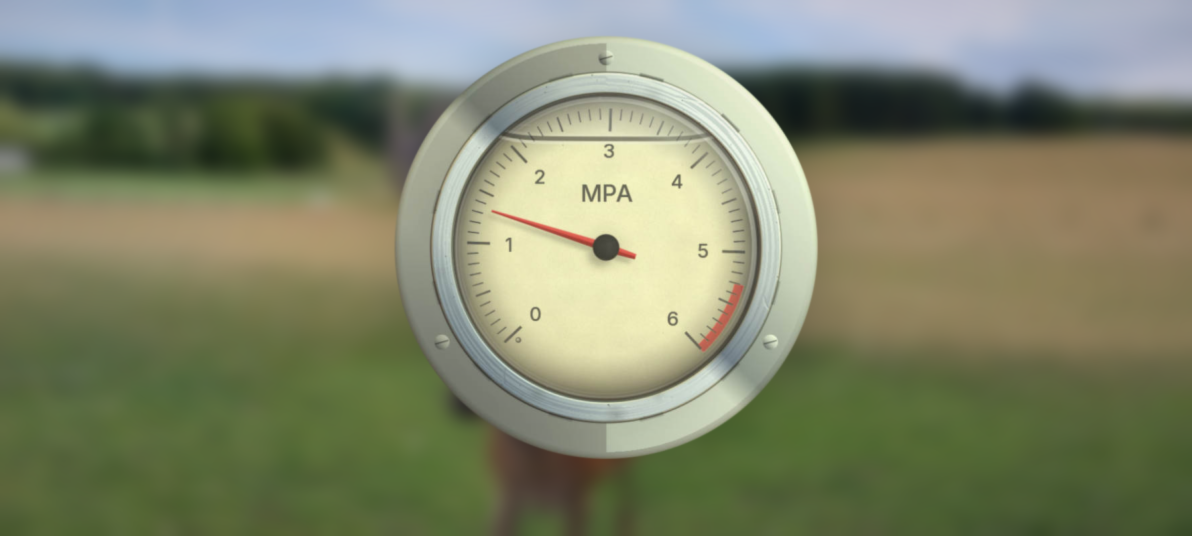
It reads {"value": 1.35, "unit": "MPa"}
